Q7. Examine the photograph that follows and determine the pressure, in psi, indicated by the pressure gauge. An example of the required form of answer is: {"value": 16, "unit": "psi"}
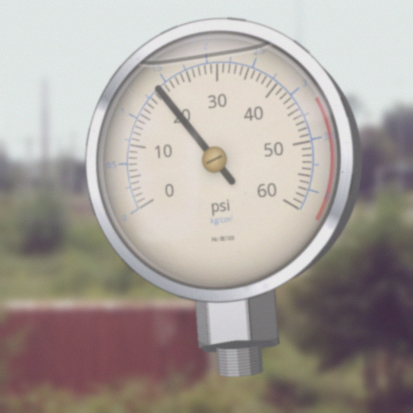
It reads {"value": 20, "unit": "psi"}
